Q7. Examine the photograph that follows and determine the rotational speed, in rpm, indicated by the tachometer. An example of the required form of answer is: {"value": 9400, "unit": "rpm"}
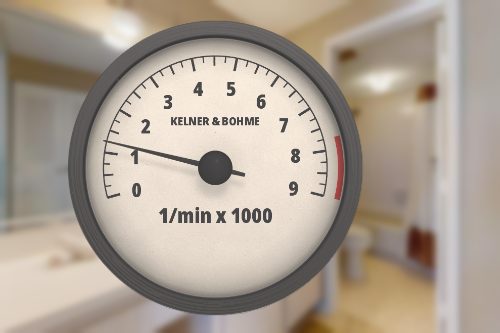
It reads {"value": 1250, "unit": "rpm"}
